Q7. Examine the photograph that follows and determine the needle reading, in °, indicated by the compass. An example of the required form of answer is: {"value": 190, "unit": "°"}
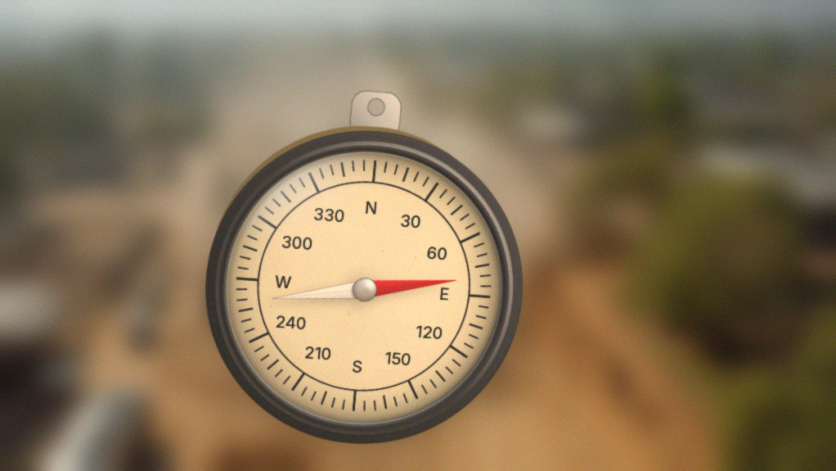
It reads {"value": 80, "unit": "°"}
